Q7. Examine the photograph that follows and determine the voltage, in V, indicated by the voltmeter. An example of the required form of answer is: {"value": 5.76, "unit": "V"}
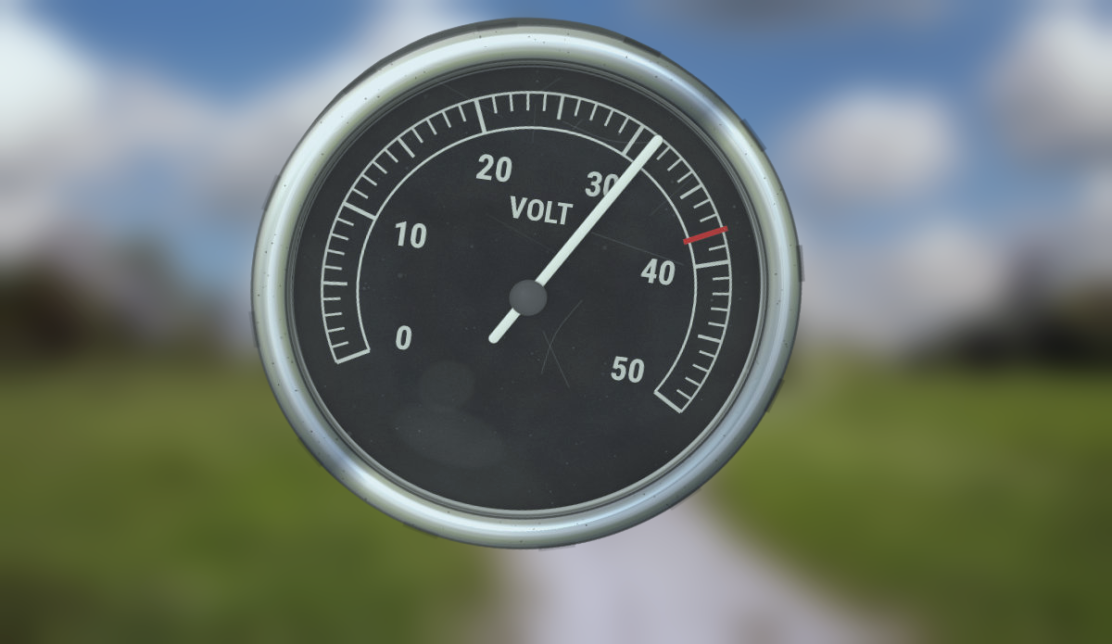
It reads {"value": 31, "unit": "V"}
